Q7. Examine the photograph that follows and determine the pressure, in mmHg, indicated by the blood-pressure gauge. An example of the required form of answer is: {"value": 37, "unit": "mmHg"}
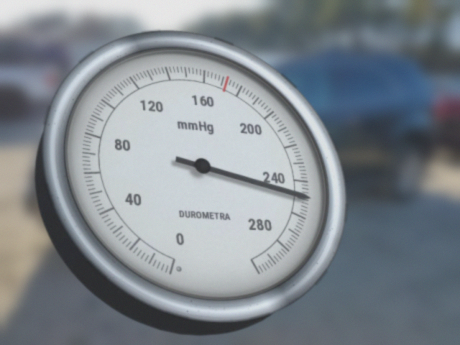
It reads {"value": 250, "unit": "mmHg"}
